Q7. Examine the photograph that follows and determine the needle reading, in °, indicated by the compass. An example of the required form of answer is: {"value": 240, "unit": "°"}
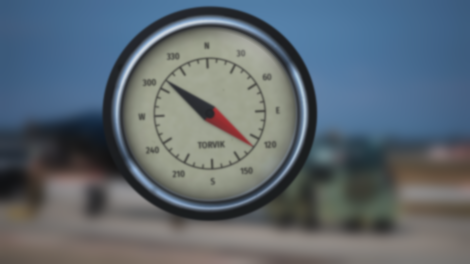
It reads {"value": 130, "unit": "°"}
